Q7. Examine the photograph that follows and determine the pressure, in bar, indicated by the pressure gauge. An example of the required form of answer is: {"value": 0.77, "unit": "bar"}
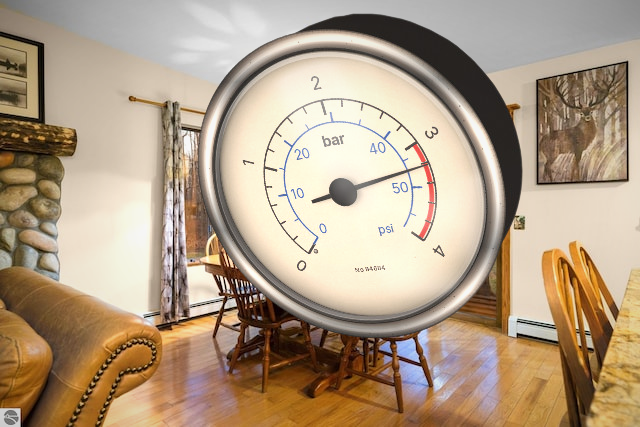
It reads {"value": 3.2, "unit": "bar"}
